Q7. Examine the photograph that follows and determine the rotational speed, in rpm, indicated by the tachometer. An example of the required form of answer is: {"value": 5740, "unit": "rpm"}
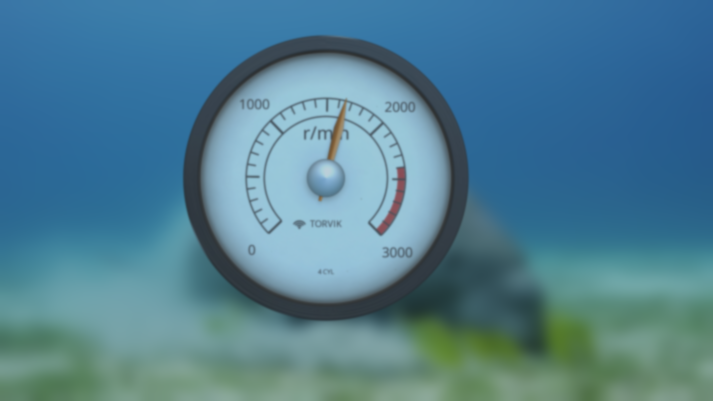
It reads {"value": 1650, "unit": "rpm"}
